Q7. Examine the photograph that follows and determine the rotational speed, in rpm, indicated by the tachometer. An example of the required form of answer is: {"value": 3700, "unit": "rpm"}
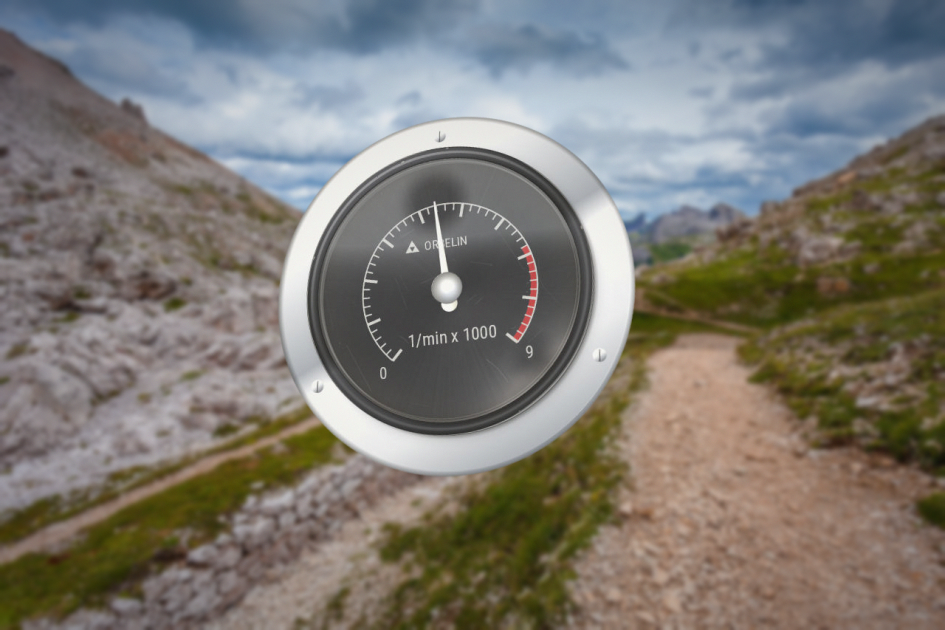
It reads {"value": 4400, "unit": "rpm"}
